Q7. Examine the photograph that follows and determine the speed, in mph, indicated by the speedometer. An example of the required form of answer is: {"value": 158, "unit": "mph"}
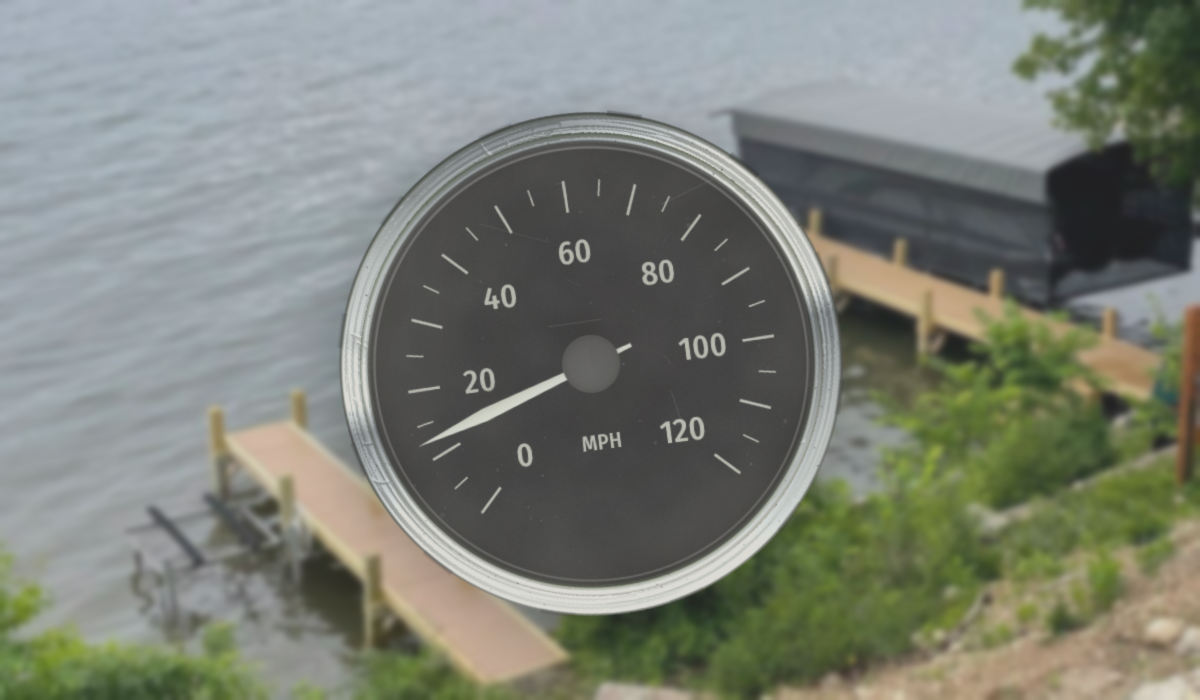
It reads {"value": 12.5, "unit": "mph"}
